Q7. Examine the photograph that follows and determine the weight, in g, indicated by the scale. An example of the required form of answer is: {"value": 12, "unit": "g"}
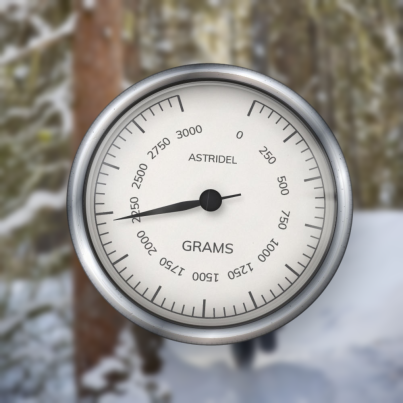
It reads {"value": 2200, "unit": "g"}
